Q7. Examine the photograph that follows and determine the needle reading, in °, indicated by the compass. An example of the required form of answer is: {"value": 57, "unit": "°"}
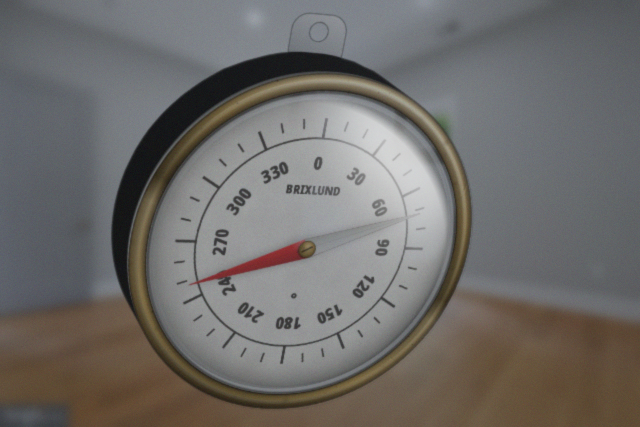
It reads {"value": 250, "unit": "°"}
